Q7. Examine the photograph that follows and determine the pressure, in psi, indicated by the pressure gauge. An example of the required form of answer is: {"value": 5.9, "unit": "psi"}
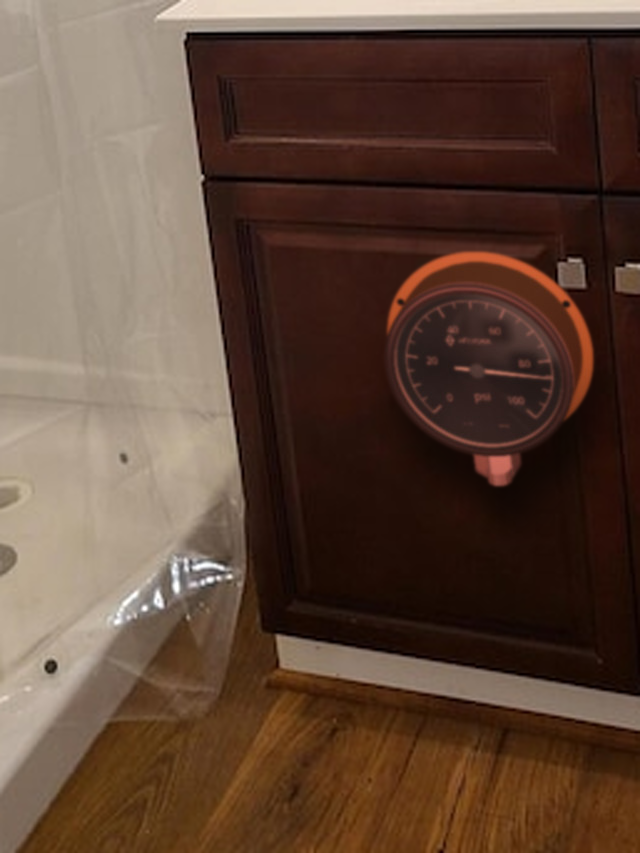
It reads {"value": 85, "unit": "psi"}
